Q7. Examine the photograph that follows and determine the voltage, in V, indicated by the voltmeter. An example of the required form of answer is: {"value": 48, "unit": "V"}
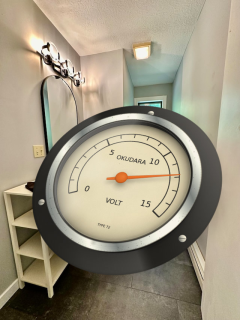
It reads {"value": 12, "unit": "V"}
